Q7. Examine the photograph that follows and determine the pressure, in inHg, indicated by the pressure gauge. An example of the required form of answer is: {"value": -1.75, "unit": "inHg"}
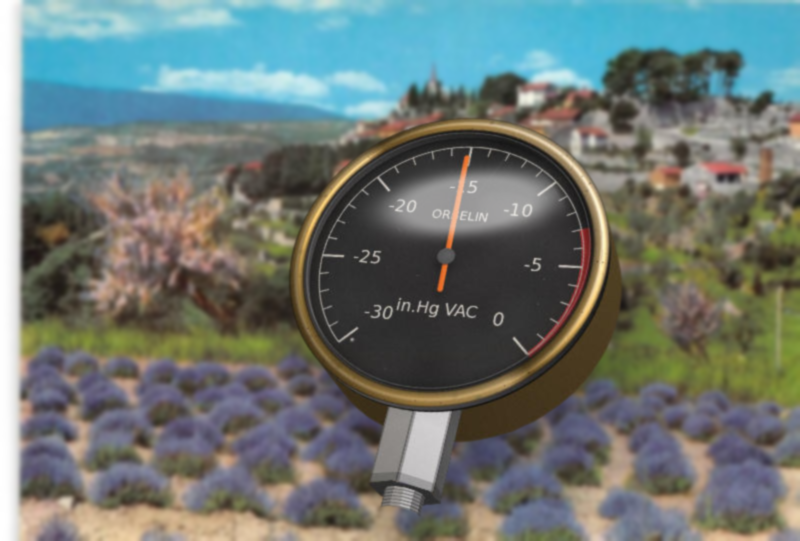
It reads {"value": -15, "unit": "inHg"}
